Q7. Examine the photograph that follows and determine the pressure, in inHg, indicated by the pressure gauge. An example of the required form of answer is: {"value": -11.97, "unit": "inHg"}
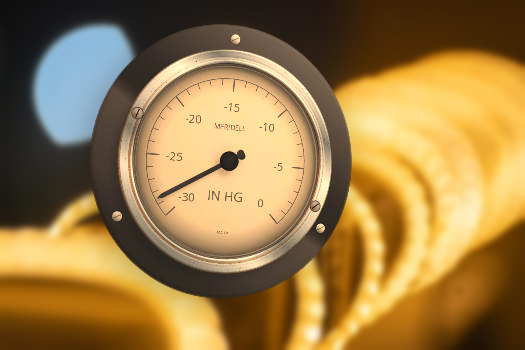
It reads {"value": -28.5, "unit": "inHg"}
